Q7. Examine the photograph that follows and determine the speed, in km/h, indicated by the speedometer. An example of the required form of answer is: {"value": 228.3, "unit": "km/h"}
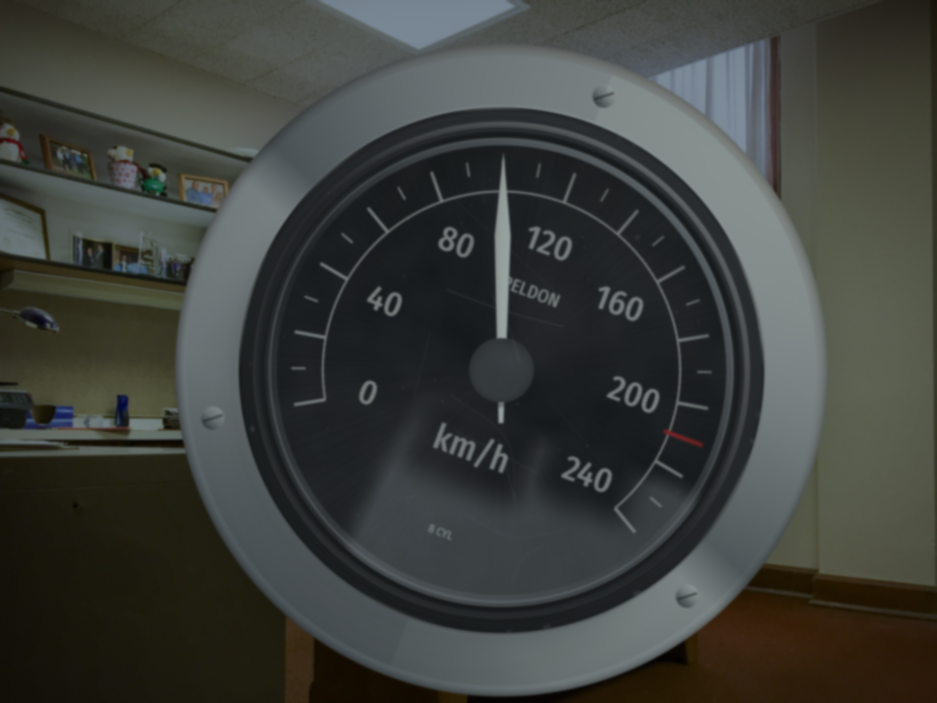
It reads {"value": 100, "unit": "km/h"}
